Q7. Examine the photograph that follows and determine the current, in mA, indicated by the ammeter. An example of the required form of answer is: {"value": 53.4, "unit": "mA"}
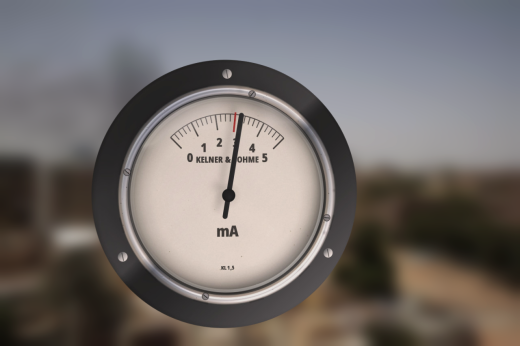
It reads {"value": 3, "unit": "mA"}
